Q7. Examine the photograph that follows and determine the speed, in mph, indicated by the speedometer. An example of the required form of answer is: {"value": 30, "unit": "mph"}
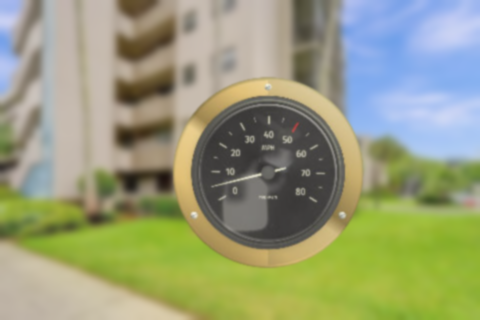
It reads {"value": 5, "unit": "mph"}
